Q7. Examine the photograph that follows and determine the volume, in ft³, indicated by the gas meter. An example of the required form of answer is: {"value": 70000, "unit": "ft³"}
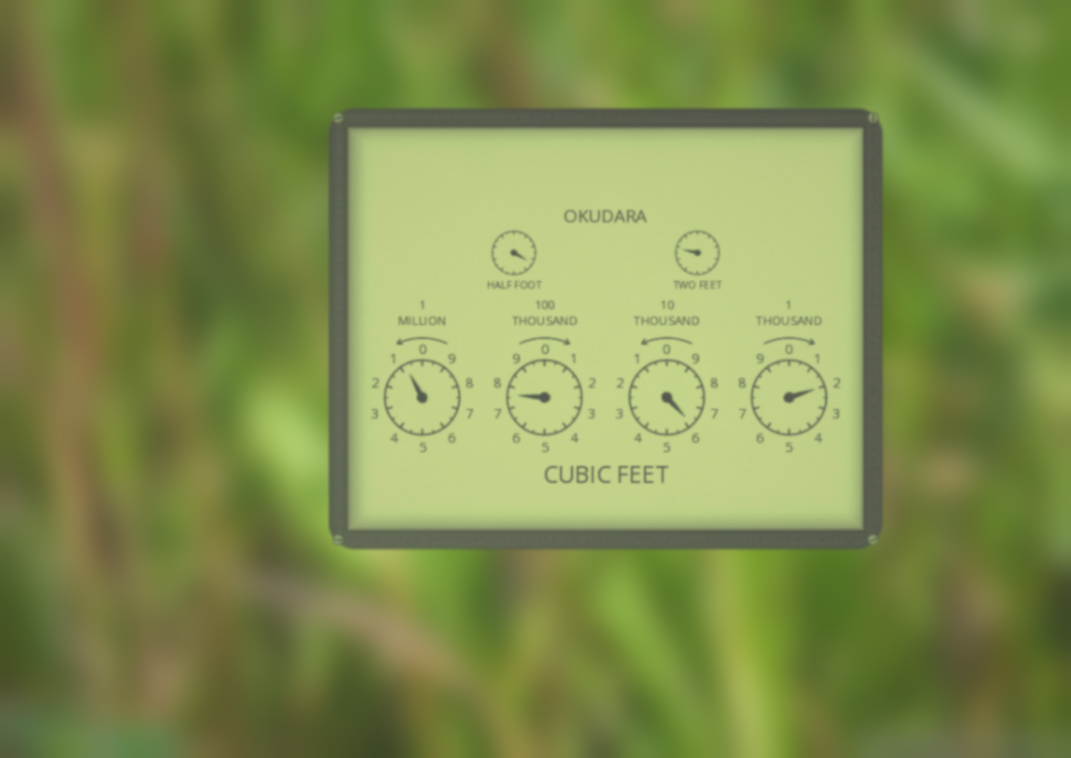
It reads {"value": 76200, "unit": "ft³"}
